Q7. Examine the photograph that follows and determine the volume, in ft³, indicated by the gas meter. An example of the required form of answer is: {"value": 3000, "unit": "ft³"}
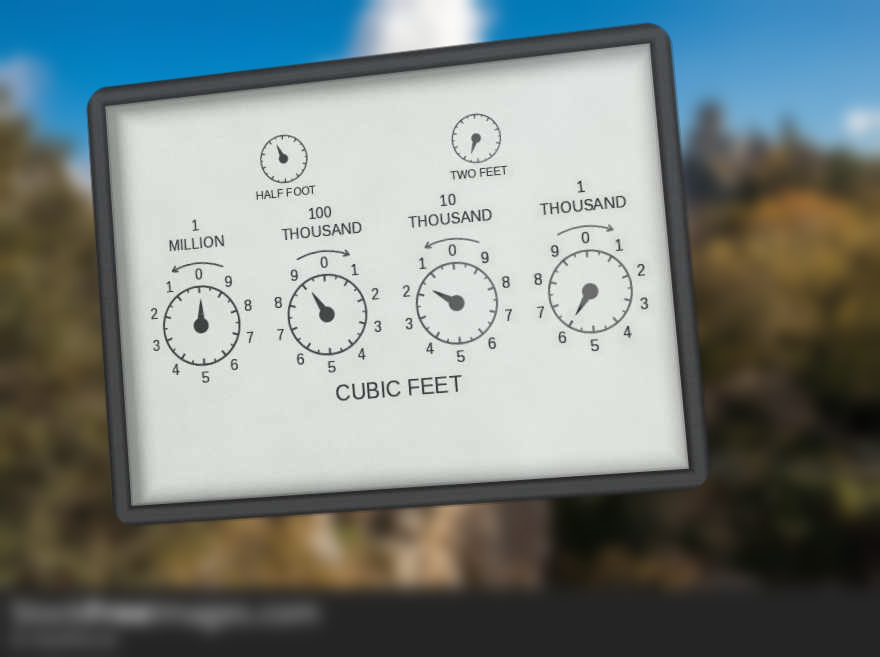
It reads {"value": 991600, "unit": "ft³"}
